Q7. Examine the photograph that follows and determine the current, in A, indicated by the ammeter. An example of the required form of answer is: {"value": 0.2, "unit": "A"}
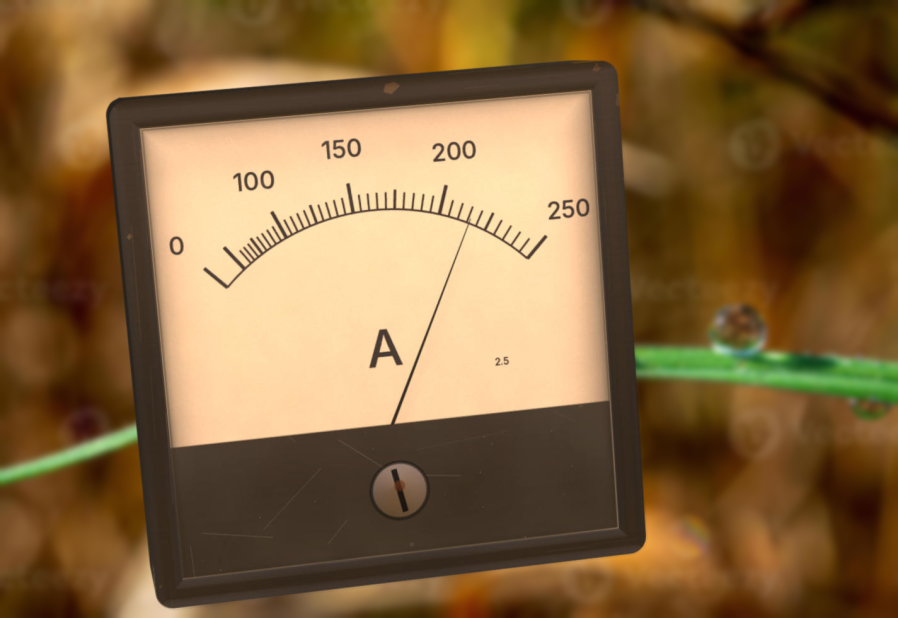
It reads {"value": 215, "unit": "A"}
